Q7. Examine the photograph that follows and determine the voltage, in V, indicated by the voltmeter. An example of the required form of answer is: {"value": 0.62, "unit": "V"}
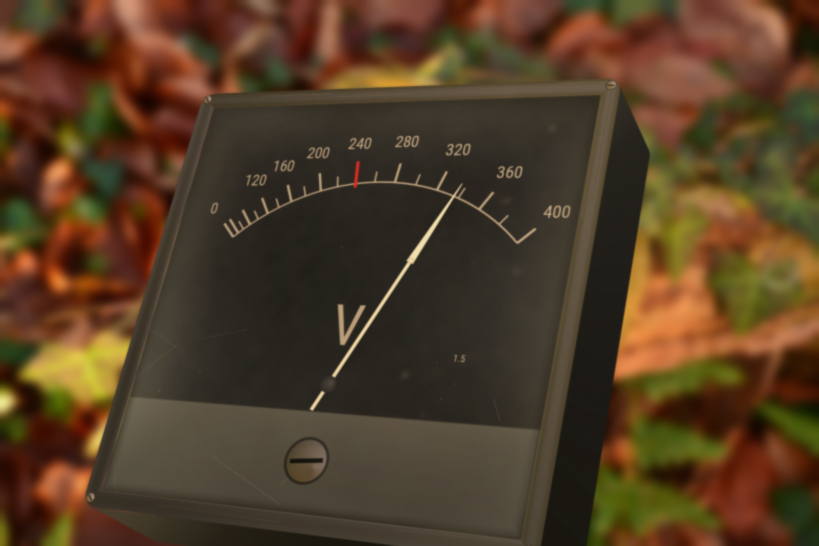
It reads {"value": 340, "unit": "V"}
